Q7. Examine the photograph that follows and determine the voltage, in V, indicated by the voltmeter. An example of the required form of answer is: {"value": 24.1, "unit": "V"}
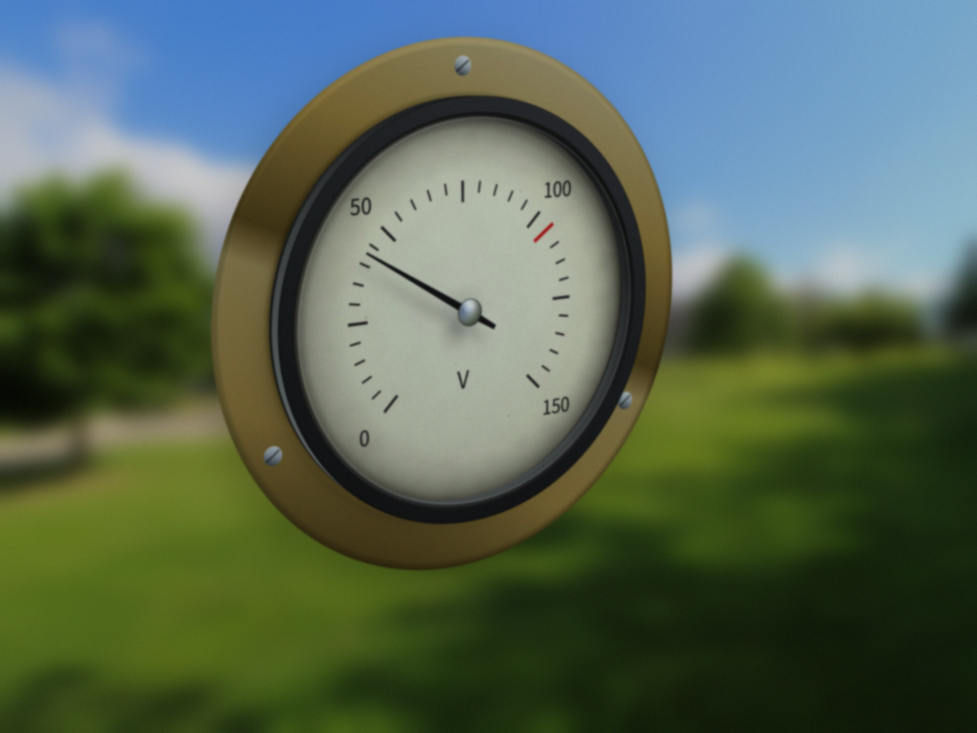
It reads {"value": 42.5, "unit": "V"}
